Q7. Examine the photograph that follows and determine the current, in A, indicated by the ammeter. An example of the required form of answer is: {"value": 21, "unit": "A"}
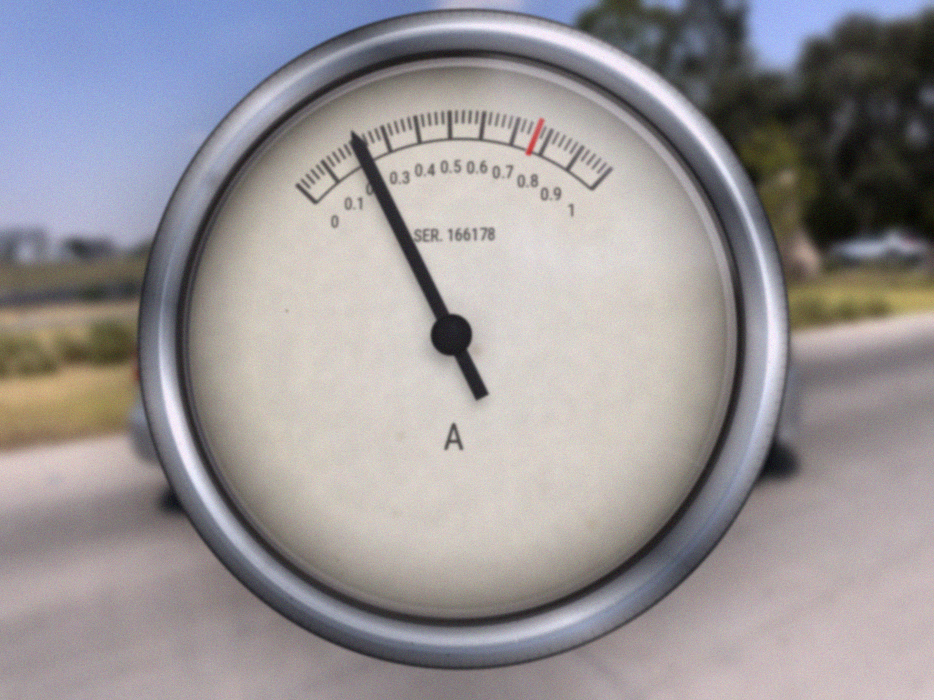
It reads {"value": 0.22, "unit": "A"}
